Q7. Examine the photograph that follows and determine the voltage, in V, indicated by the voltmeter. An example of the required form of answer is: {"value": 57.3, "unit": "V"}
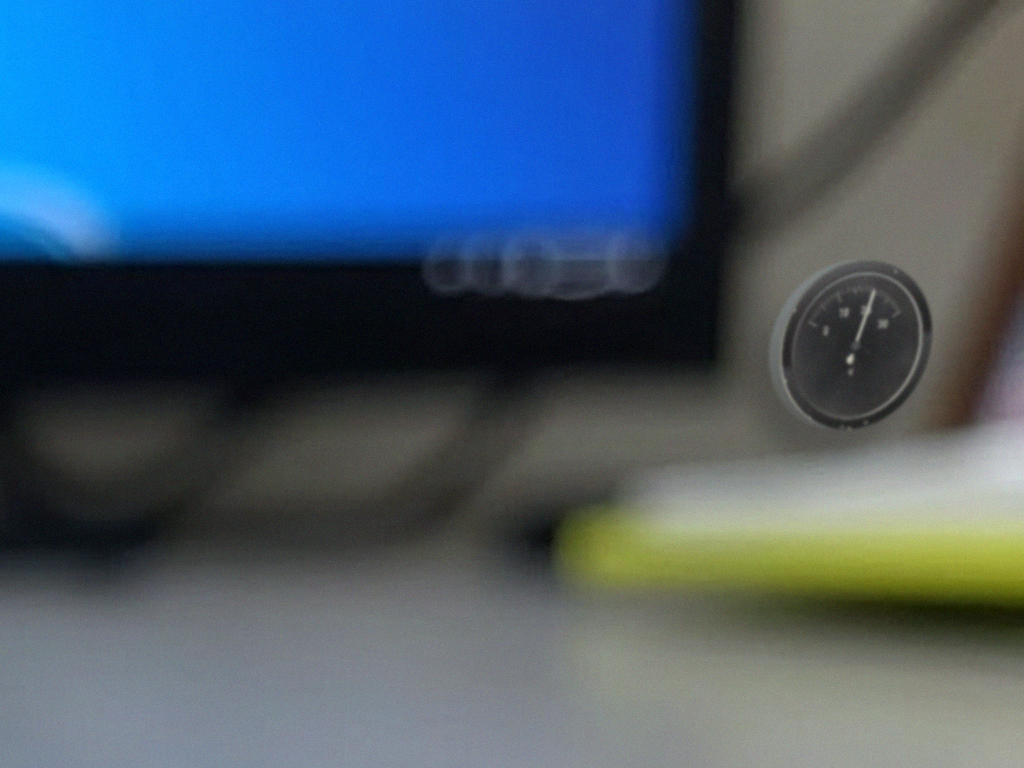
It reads {"value": 20, "unit": "V"}
